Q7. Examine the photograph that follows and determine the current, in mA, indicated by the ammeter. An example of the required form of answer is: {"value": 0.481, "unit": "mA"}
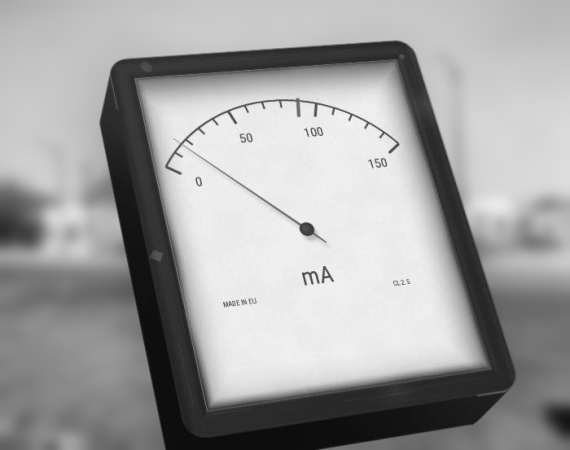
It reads {"value": 15, "unit": "mA"}
